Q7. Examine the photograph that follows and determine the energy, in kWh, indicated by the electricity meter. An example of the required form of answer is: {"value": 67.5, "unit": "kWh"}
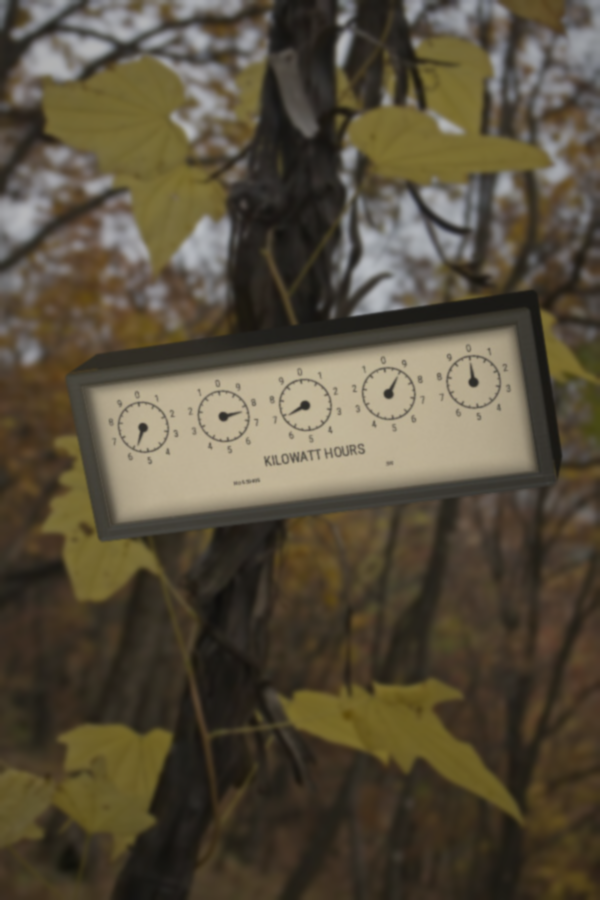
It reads {"value": 57690, "unit": "kWh"}
